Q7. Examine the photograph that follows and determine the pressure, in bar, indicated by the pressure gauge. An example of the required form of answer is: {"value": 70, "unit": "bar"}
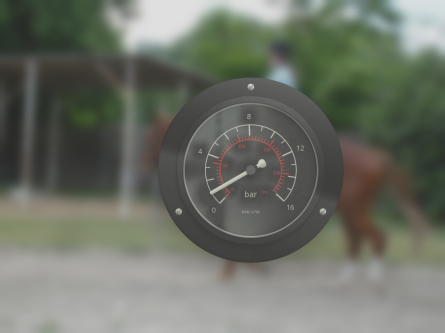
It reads {"value": 1, "unit": "bar"}
